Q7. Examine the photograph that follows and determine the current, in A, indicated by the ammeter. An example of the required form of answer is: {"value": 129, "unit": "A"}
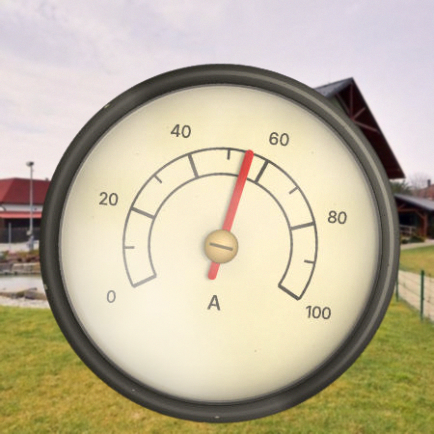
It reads {"value": 55, "unit": "A"}
